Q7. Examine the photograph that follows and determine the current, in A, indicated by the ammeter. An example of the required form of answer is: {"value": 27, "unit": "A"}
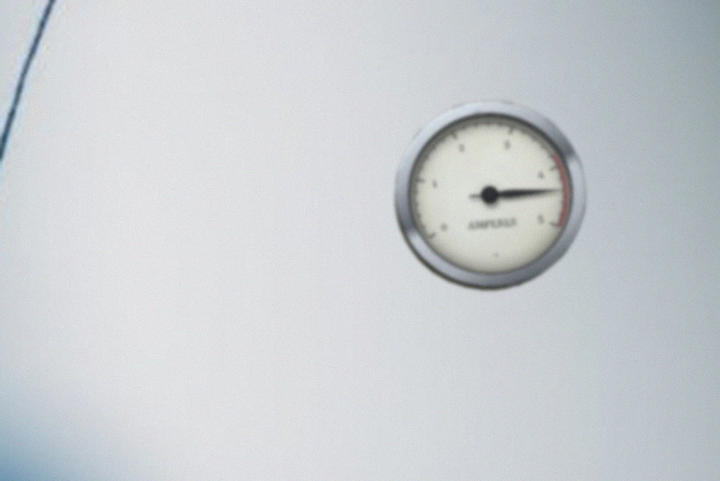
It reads {"value": 4.4, "unit": "A"}
